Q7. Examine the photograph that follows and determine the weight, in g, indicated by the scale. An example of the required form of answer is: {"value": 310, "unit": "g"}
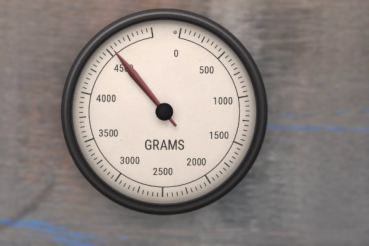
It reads {"value": 4550, "unit": "g"}
